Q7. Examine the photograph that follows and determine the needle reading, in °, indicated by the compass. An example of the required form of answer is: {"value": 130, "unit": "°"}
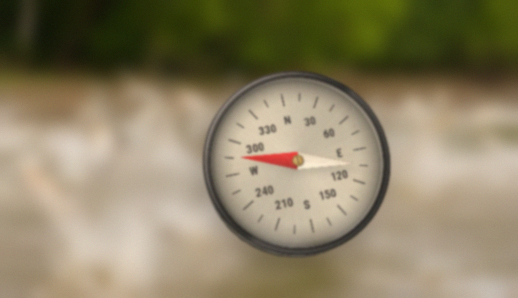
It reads {"value": 285, "unit": "°"}
